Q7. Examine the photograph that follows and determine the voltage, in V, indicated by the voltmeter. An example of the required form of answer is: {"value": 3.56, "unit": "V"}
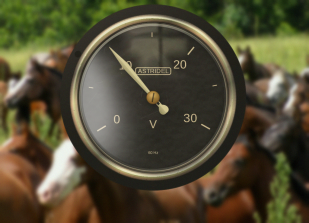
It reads {"value": 10, "unit": "V"}
